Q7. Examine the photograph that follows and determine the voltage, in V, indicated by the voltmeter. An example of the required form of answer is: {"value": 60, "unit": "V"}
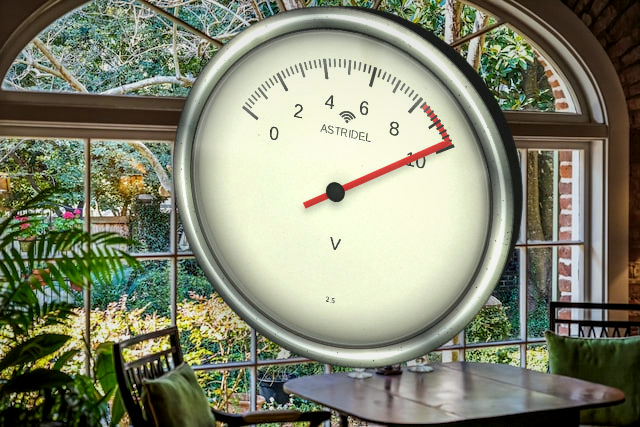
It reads {"value": 9.8, "unit": "V"}
